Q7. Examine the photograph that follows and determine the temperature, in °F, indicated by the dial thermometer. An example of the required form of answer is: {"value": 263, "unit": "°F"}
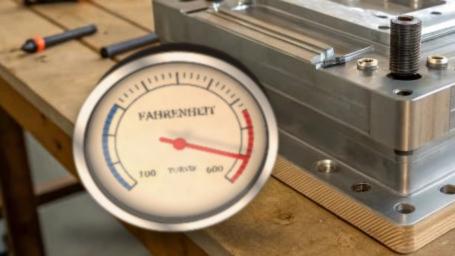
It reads {"value": 550, "unit": "°F"}
